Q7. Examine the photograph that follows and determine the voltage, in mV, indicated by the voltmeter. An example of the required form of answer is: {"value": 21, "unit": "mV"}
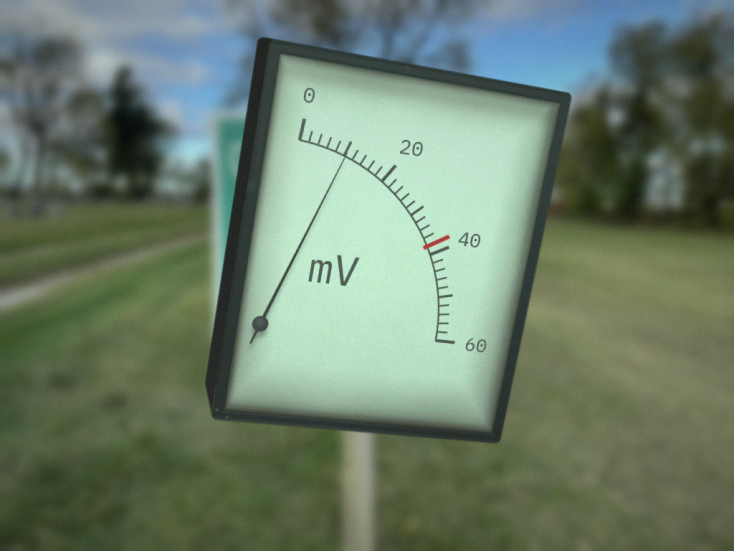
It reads {"value": 10, "unit": "mV"}
